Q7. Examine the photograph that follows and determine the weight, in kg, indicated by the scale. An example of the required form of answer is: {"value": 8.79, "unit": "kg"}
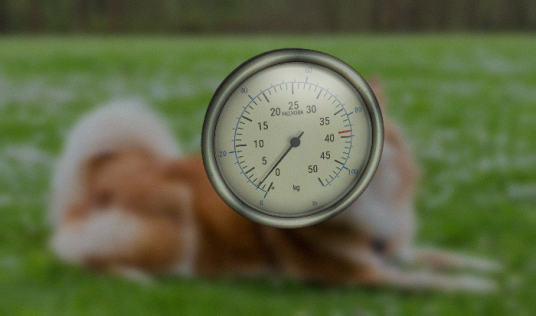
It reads {"value": 2, "unit": "kg"}
